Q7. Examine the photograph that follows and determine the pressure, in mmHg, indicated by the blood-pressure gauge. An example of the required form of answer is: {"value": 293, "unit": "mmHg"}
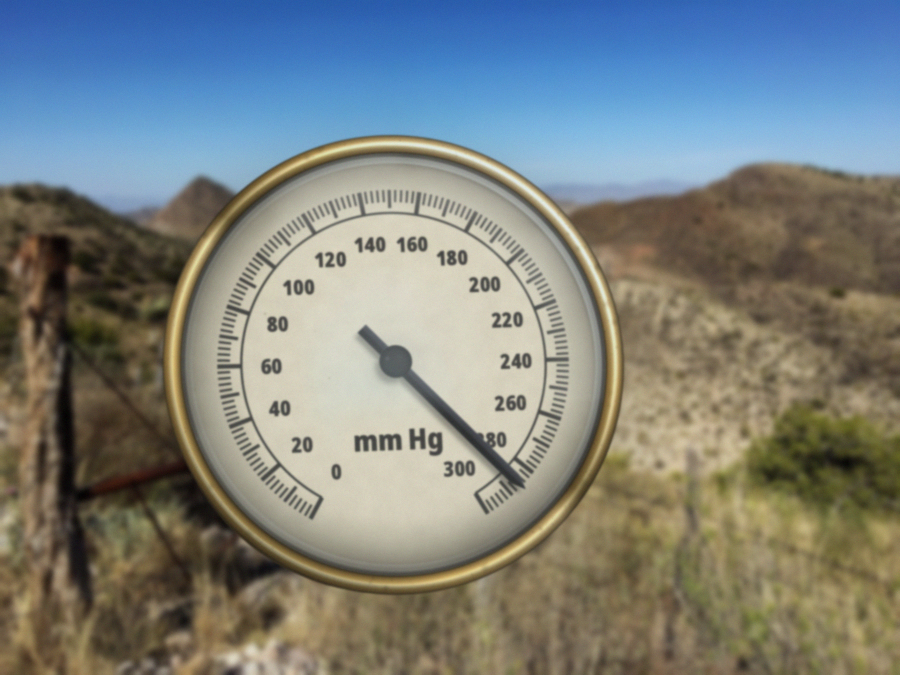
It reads {"value": 286, "unit": "mmHg"}
